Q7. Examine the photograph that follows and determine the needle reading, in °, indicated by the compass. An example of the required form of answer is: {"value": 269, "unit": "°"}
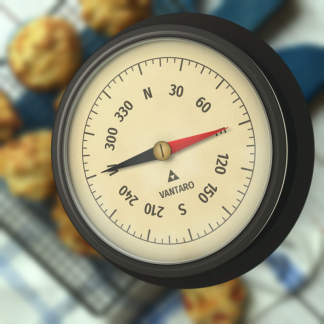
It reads {"value": 90, "unit": "°"}
